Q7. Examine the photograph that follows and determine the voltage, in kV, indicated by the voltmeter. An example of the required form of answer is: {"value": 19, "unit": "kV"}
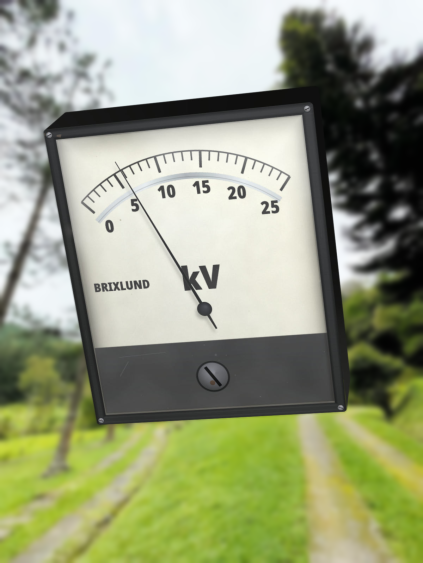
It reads {"value": 6, "unit": "kV"}
